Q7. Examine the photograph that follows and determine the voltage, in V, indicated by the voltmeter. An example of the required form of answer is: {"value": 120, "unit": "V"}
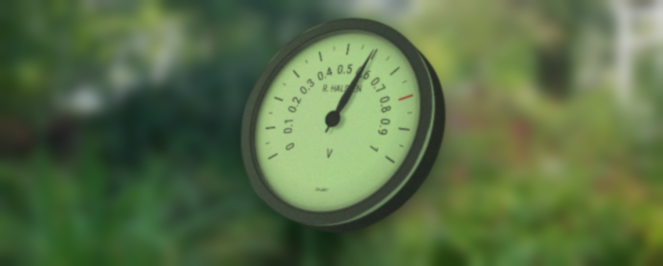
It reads {"value": 0.6, "unit": "V"}
